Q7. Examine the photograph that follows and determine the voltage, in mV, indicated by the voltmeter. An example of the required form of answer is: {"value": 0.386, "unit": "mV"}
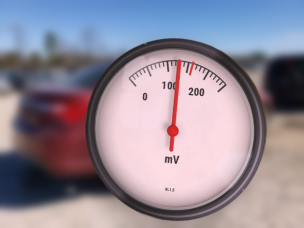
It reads {"value": 130, "unit": "mV"}
